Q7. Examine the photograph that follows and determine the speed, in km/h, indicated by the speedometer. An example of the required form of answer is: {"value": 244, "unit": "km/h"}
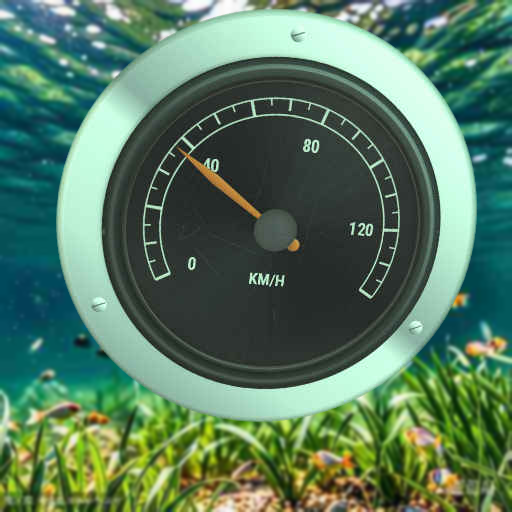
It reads {"value": 37.5, "unit": "km/h"}
